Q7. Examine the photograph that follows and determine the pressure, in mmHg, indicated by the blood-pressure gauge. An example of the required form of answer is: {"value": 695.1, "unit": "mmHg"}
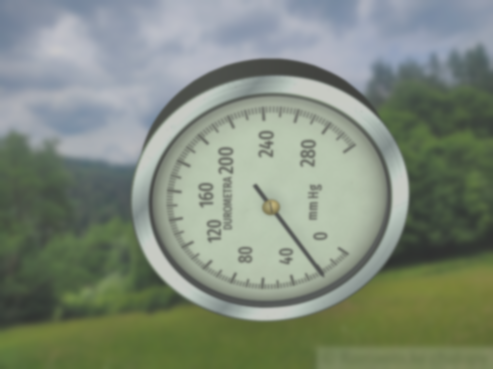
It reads {"value": 20, "unit": "mmHg"}
